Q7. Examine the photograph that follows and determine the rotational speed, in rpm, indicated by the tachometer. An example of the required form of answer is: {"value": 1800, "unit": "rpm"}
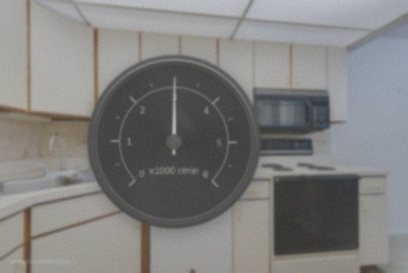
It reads {"value": 3000, "unit": "rpm"}
